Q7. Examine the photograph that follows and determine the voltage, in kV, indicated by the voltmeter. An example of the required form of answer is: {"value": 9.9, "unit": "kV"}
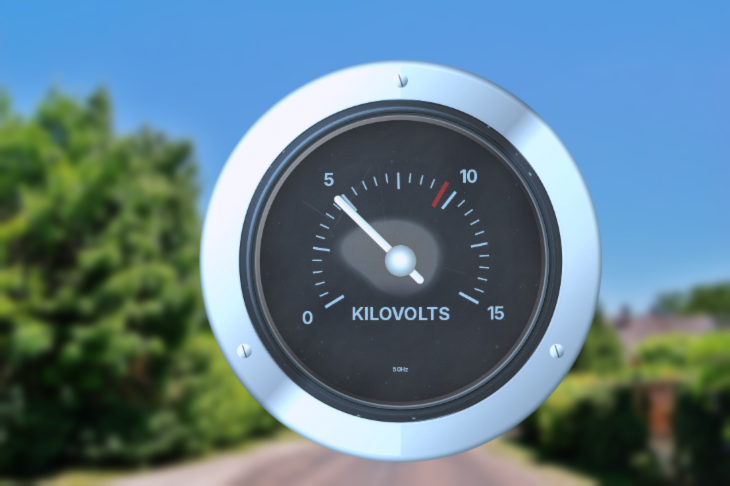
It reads {"value": 4.75, "unit": "kV"}
